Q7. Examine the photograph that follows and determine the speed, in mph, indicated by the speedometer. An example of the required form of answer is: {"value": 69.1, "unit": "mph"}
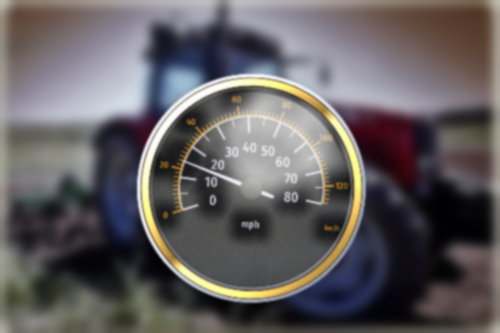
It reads {"value": 15, "unit": "mph"}
